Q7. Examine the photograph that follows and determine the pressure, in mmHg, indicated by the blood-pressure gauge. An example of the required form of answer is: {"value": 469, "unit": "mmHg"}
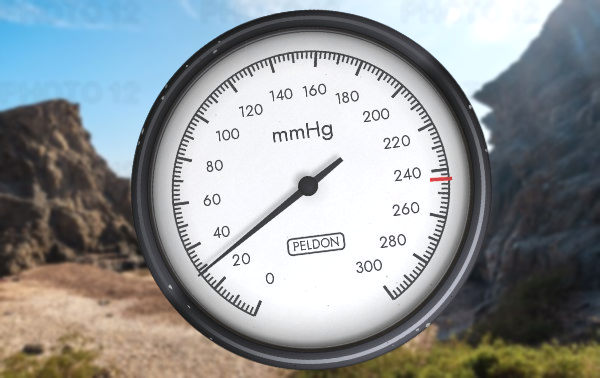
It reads {"value": 28, "unit": "mmHg"}
